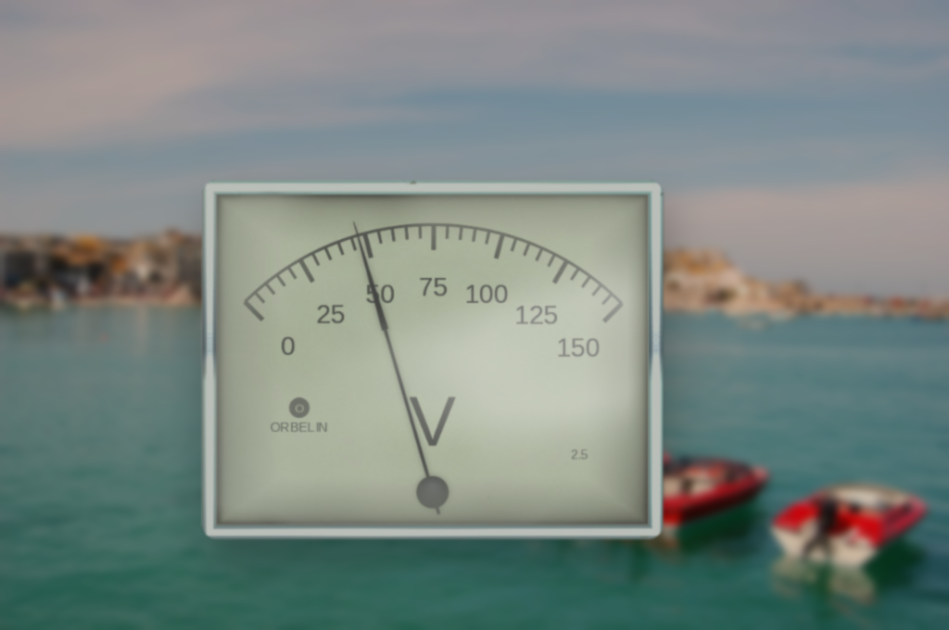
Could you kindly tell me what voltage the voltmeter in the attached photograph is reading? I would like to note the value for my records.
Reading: 47.5 V
